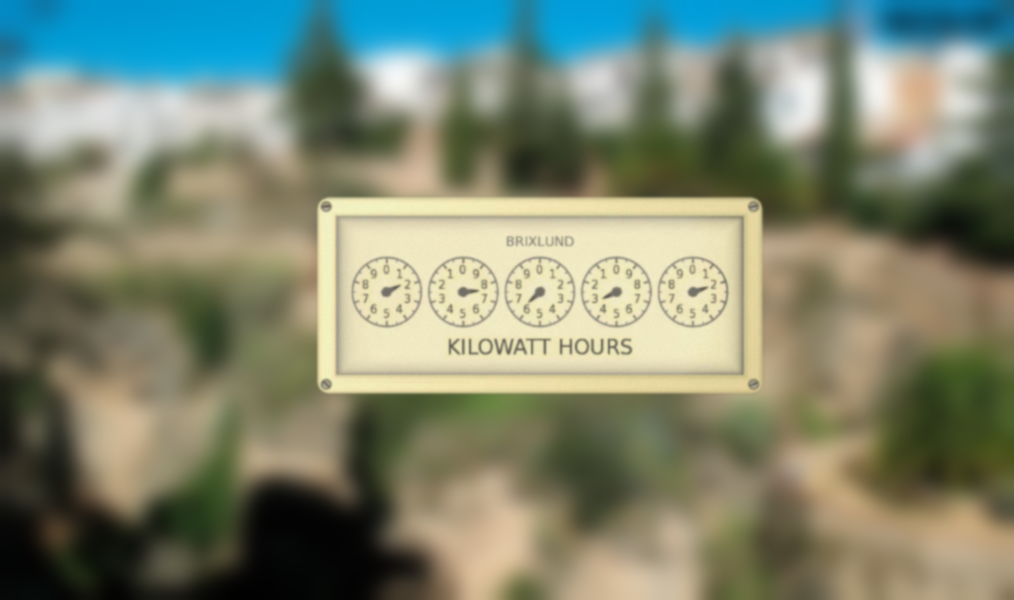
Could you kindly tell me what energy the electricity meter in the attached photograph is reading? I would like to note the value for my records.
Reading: 17632 kWh
